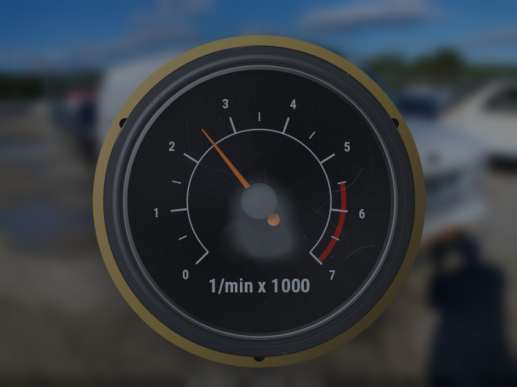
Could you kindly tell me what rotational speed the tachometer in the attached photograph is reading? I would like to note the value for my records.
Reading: 2500 rpm
